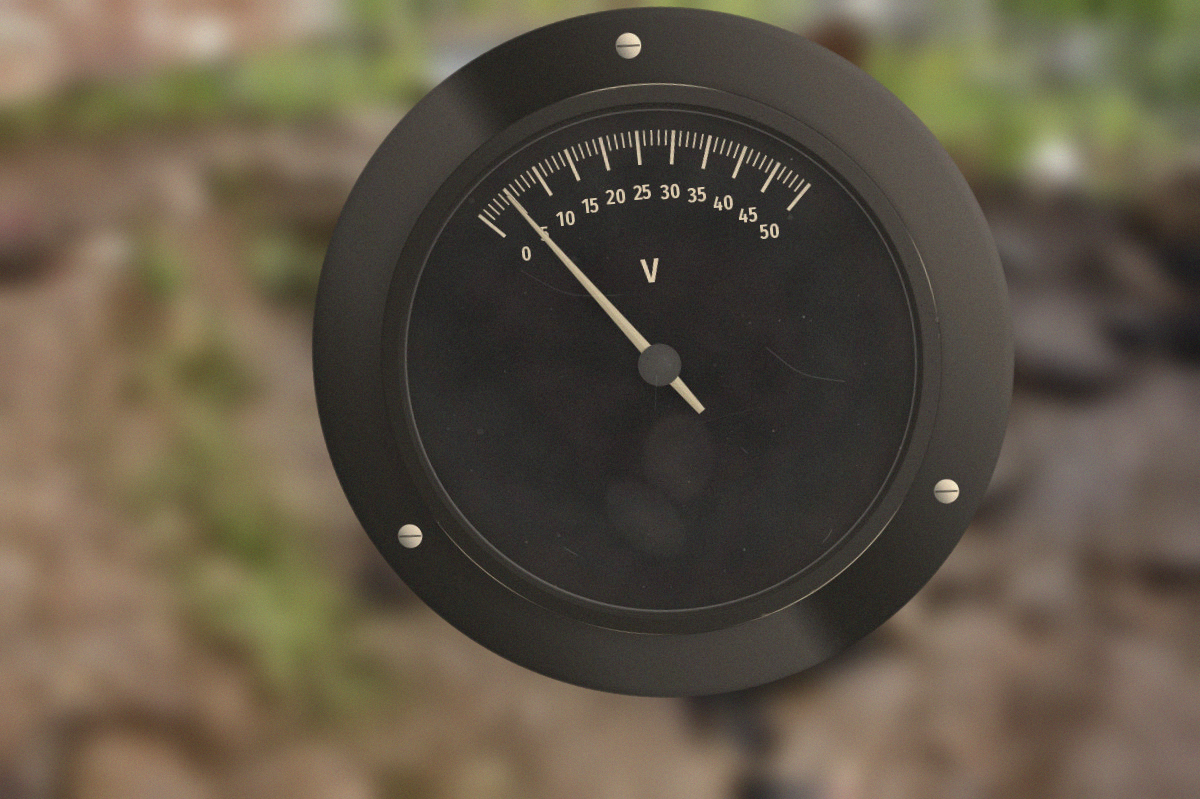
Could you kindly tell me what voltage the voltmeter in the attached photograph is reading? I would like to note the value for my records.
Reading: 5 V
